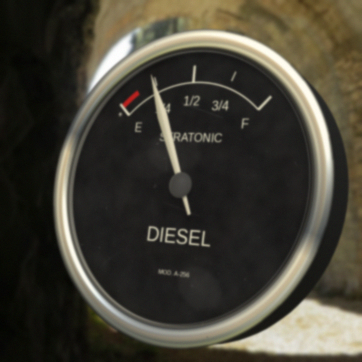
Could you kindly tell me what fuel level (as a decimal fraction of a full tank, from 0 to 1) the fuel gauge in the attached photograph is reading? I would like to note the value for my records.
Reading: 0.25
